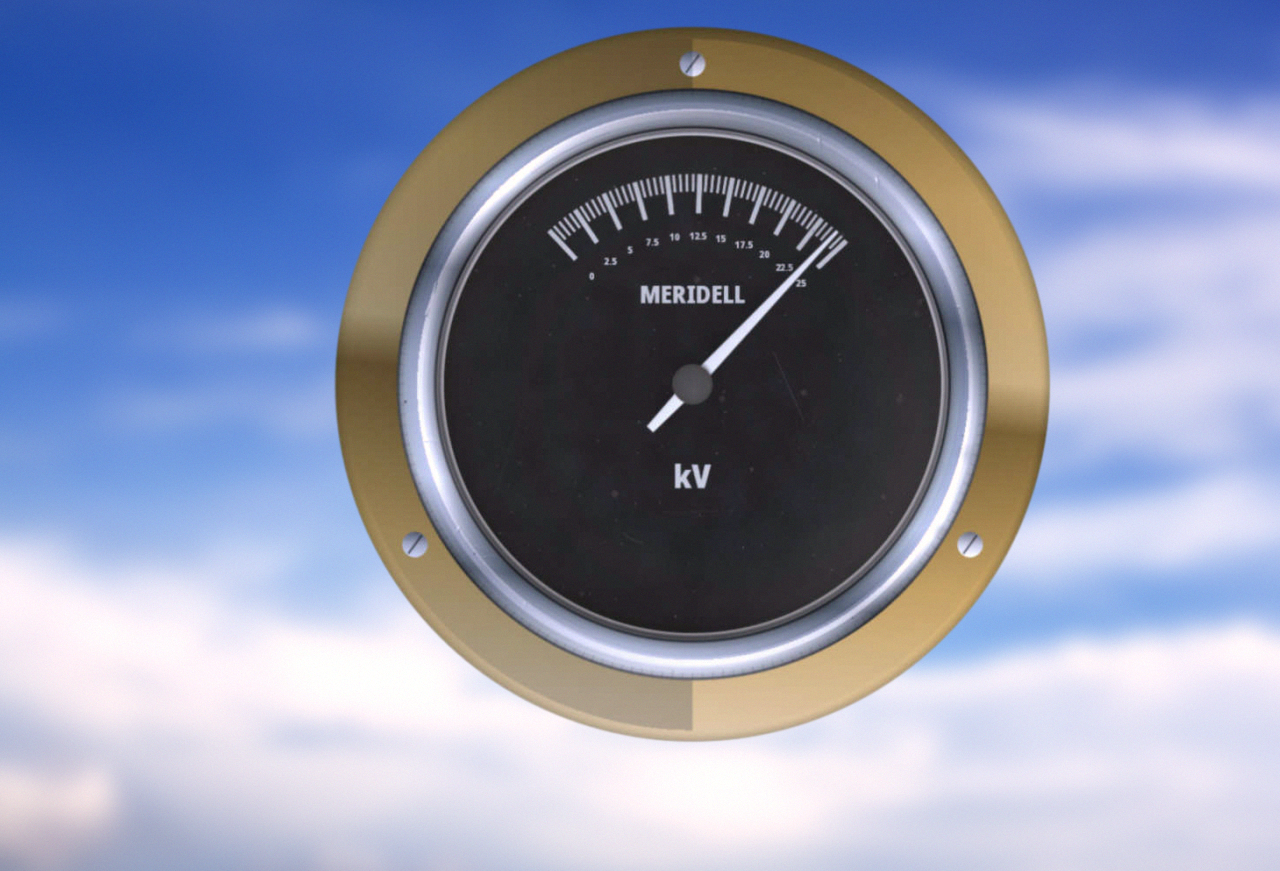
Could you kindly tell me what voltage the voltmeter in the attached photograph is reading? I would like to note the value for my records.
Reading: 24 kV
